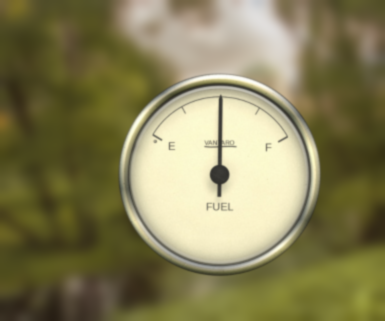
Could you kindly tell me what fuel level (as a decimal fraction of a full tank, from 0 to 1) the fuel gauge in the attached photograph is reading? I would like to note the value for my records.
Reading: 0.5
